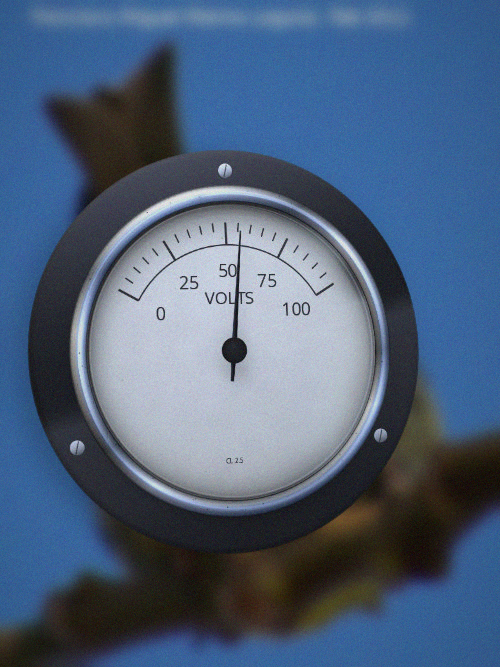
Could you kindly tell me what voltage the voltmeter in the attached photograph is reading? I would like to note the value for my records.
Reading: 55 V
